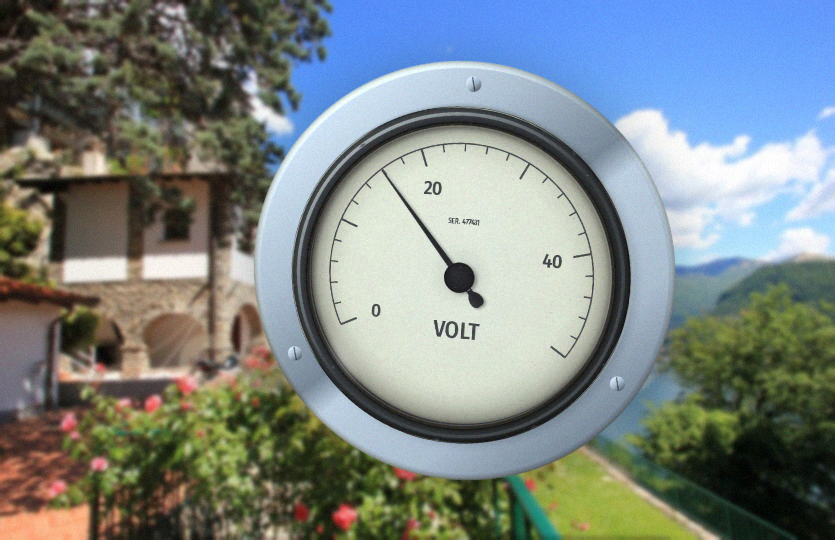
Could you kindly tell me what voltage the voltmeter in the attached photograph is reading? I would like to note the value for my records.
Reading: 16 V
